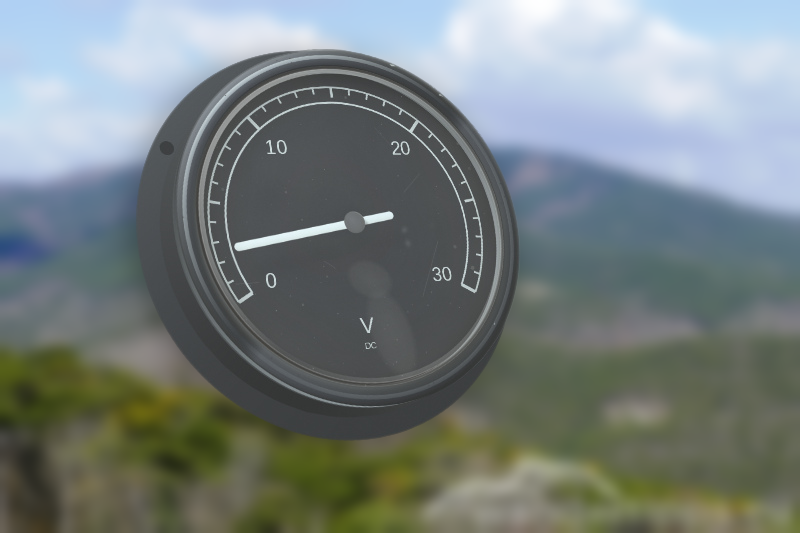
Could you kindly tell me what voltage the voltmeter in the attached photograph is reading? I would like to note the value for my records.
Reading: 2.5 V
